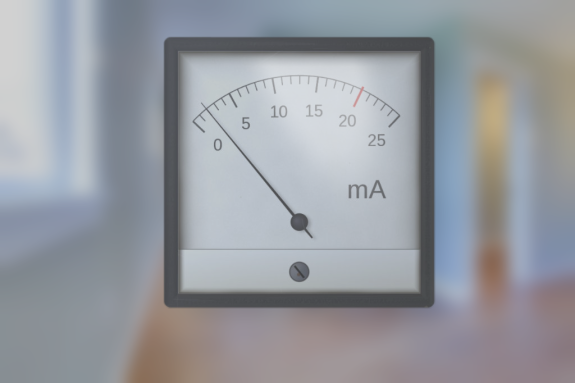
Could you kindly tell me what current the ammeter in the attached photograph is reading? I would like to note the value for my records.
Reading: 2 mA
